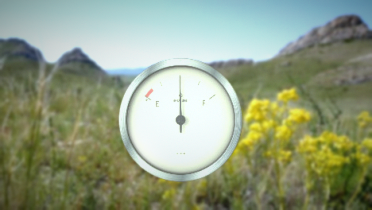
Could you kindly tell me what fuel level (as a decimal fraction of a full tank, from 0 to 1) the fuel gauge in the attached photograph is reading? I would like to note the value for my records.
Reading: 0.5
